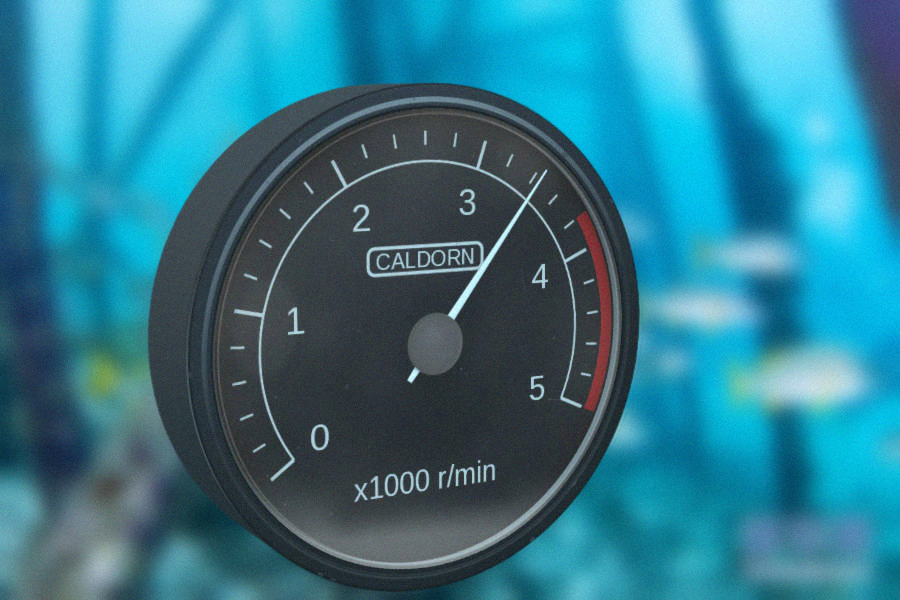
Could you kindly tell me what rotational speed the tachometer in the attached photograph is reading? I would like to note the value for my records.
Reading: 3400 rpm
